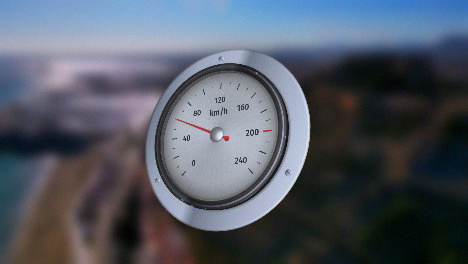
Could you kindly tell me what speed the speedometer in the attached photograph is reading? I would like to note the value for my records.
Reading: 60 km/h
